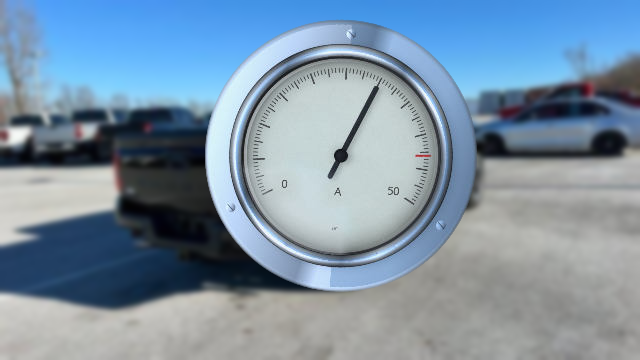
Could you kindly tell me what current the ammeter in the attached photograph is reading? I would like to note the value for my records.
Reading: 30 A
